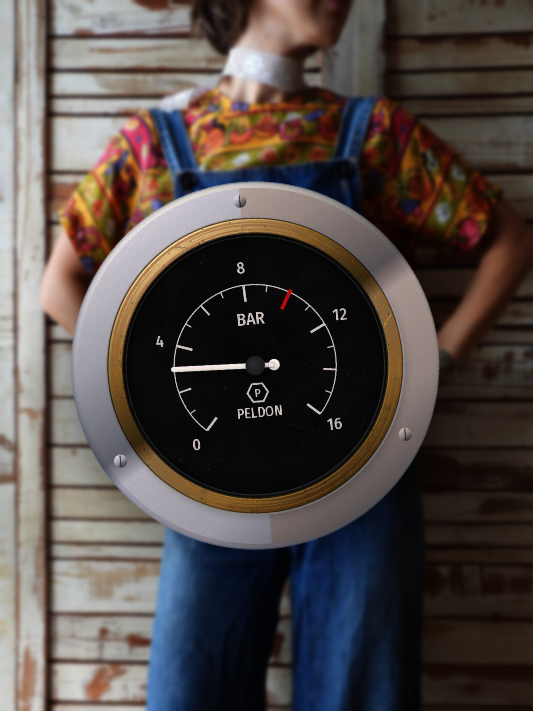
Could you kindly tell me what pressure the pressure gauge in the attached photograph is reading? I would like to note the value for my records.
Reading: 3 bar
